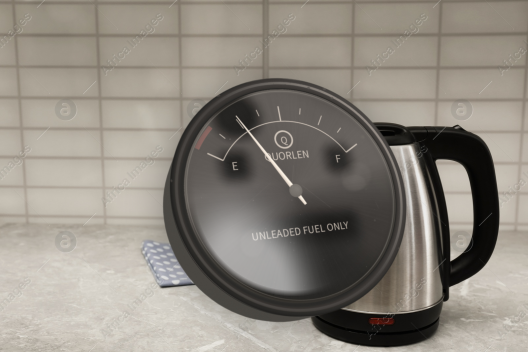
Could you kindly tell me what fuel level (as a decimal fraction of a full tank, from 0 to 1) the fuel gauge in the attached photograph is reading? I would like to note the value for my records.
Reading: 0.25
